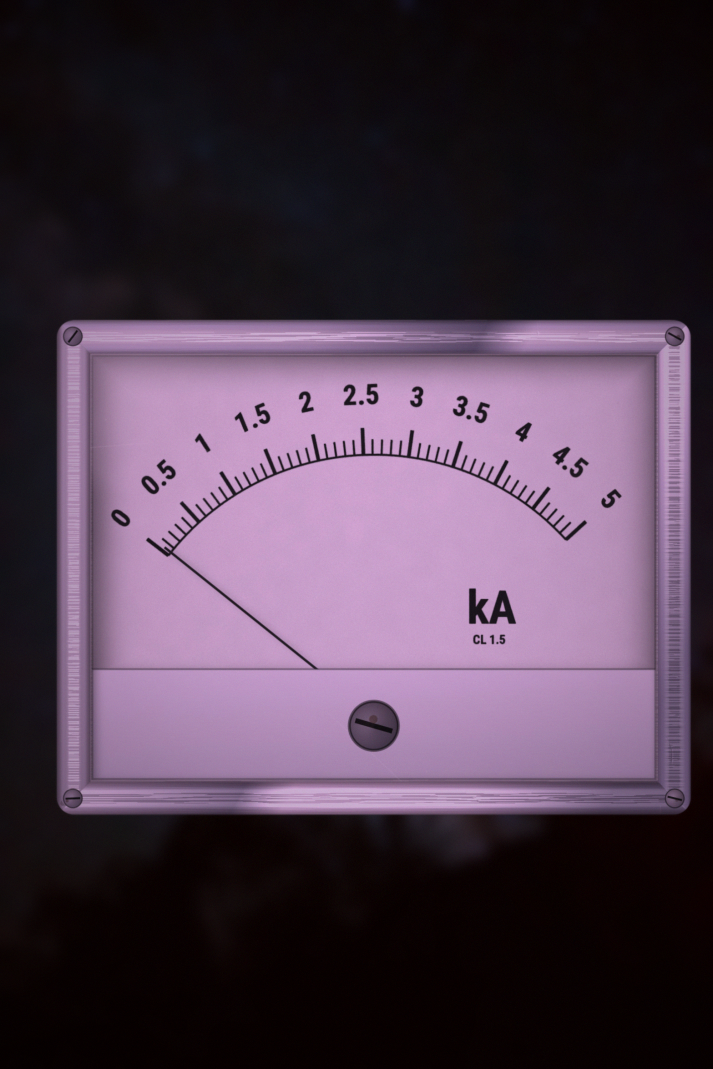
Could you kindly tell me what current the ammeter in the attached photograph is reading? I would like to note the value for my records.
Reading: 0.05 kA
